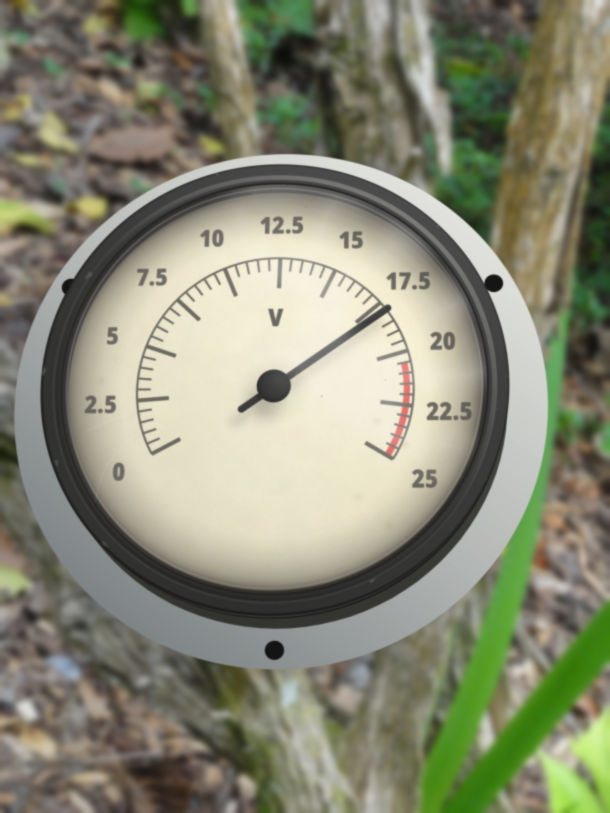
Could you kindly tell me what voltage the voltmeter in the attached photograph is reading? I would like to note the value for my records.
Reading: 18 V
